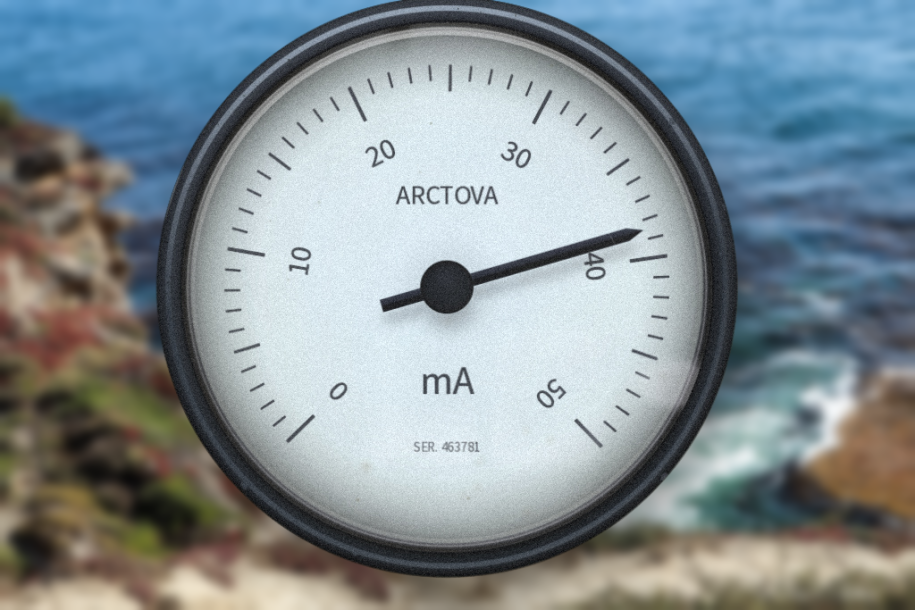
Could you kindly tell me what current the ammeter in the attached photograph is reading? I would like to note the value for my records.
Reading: 38.5 mA
